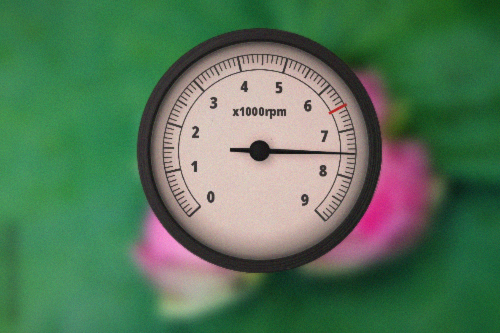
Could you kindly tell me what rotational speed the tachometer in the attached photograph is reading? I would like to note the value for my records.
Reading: 7500 rpm
